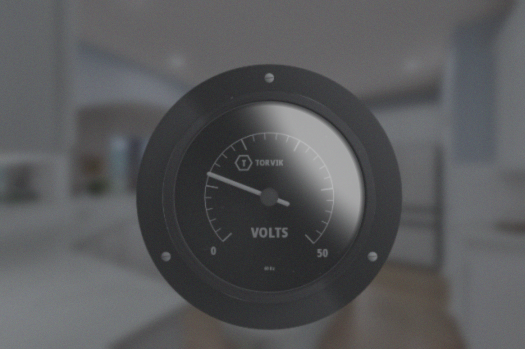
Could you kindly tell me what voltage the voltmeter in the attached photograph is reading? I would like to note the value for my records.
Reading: 12 V
